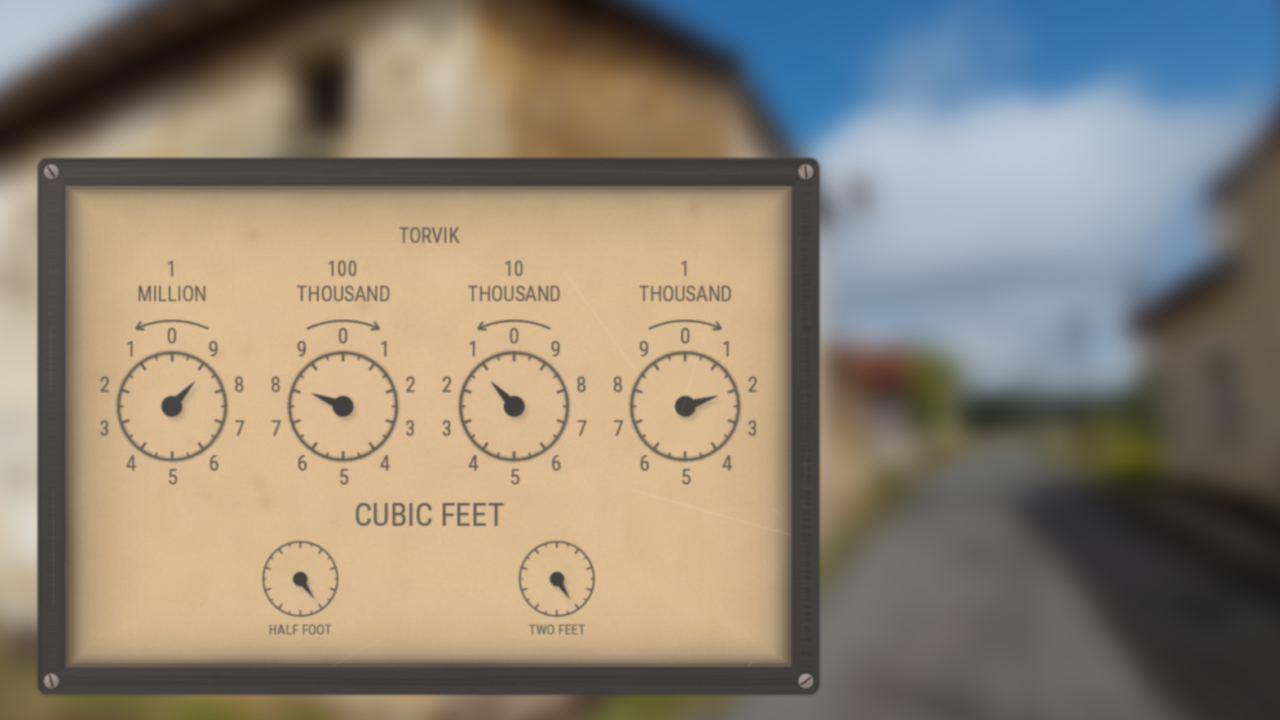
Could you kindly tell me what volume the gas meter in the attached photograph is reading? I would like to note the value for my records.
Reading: 881200 ft³
